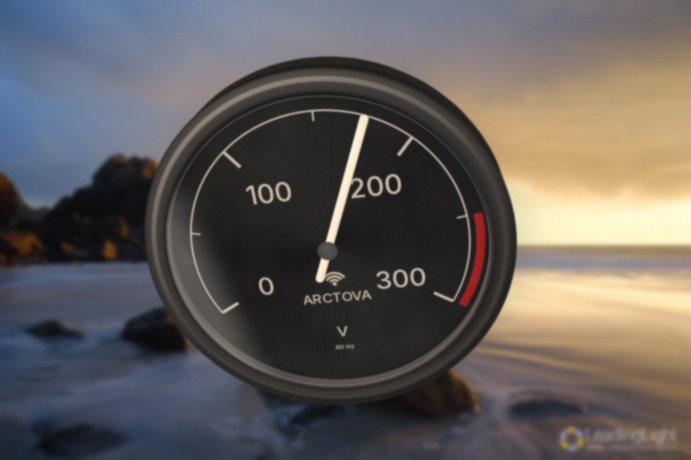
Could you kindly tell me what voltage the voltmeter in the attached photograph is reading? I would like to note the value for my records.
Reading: 175 V
